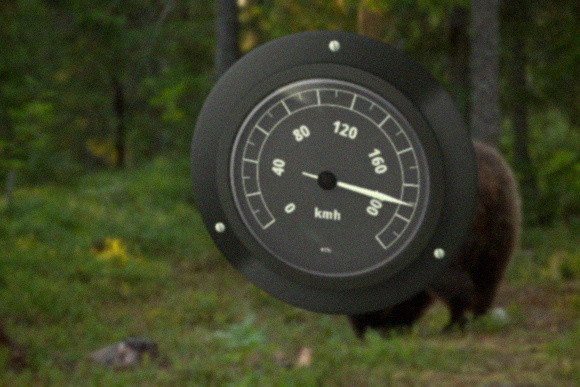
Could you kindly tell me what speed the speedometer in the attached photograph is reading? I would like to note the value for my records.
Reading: 190 km/h
